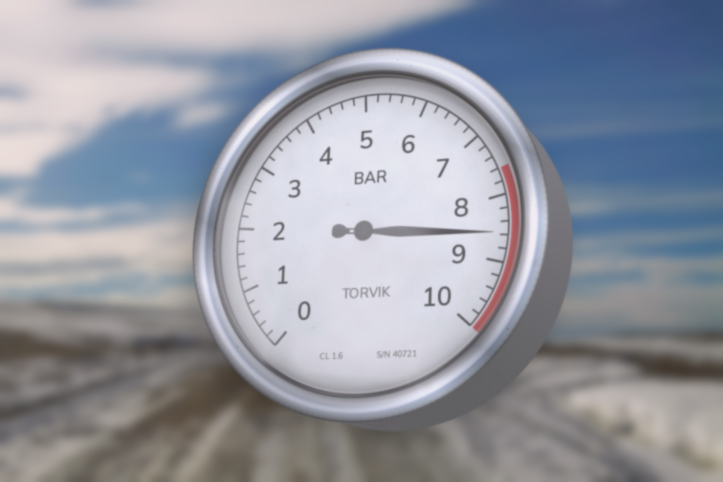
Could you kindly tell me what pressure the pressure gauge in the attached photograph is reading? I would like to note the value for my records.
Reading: 8.6 bar
